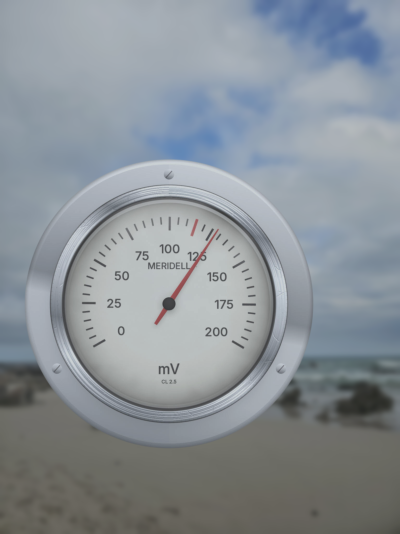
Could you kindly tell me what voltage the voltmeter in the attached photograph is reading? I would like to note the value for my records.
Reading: 127.5 mV
